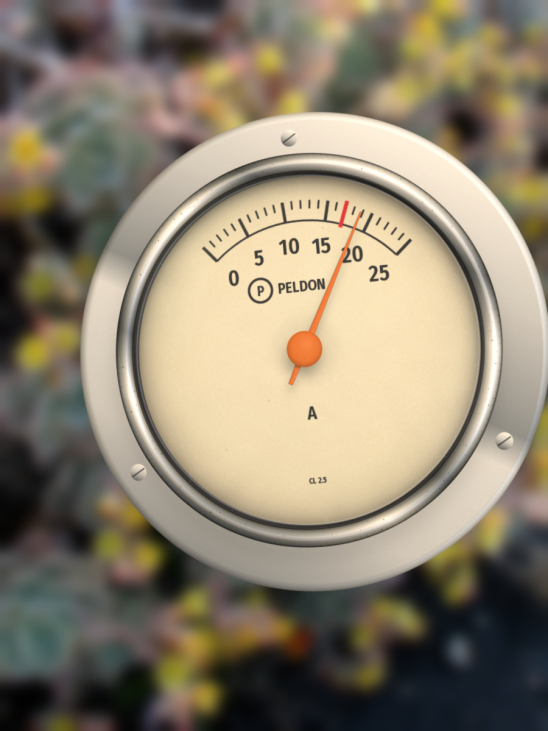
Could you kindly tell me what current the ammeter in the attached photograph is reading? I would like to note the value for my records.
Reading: 19 A
